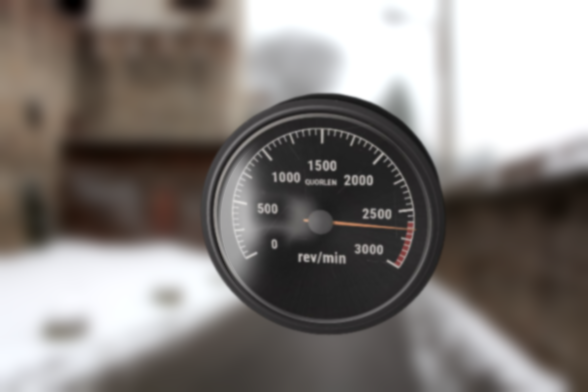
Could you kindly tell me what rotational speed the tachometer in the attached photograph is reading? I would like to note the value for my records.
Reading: 2650 rpm
